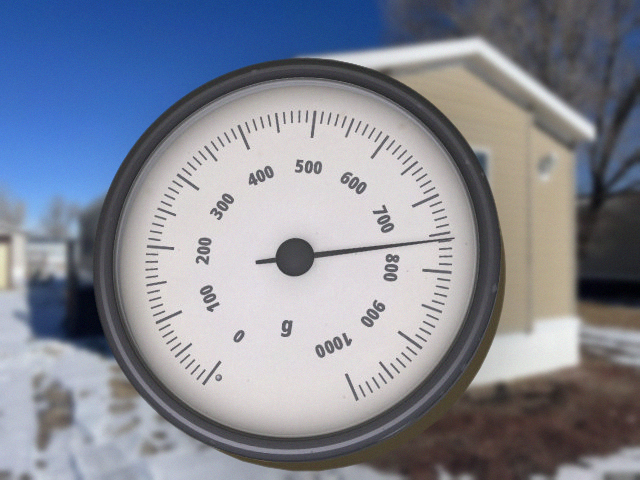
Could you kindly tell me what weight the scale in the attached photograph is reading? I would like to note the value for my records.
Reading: 760 g
